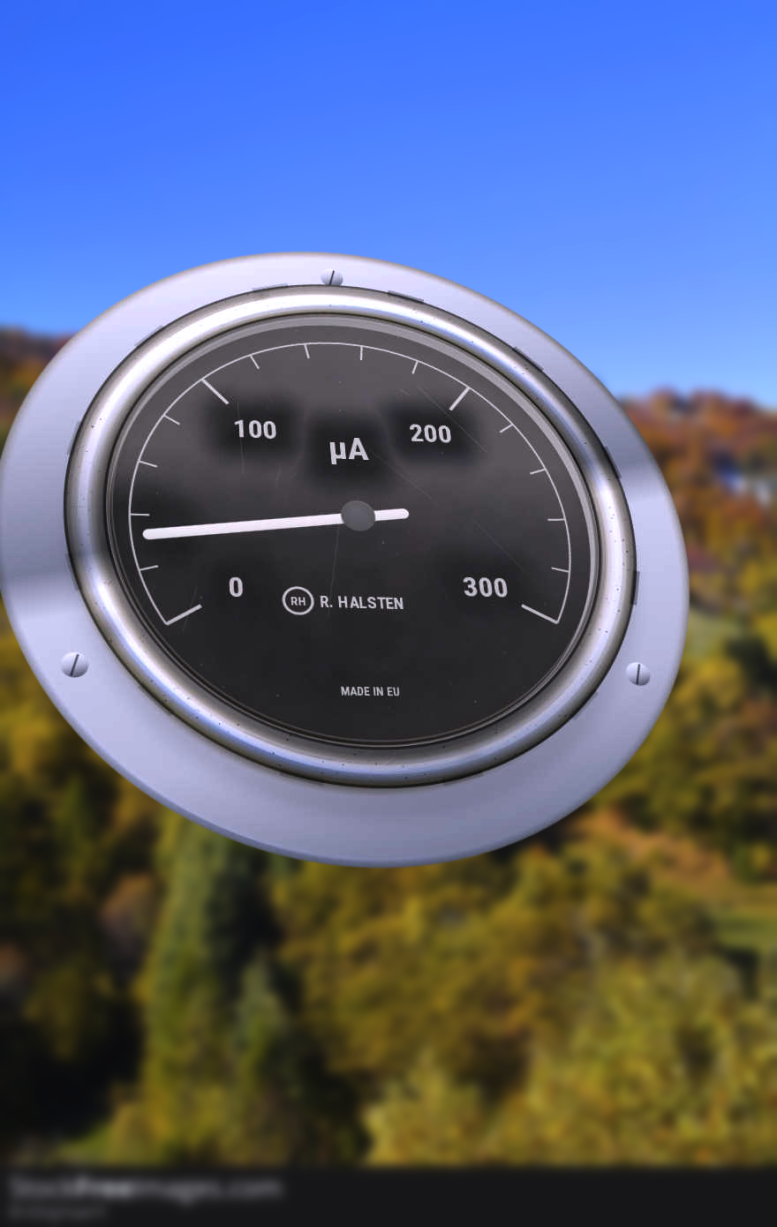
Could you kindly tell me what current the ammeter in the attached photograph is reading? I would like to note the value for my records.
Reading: 30 µA
